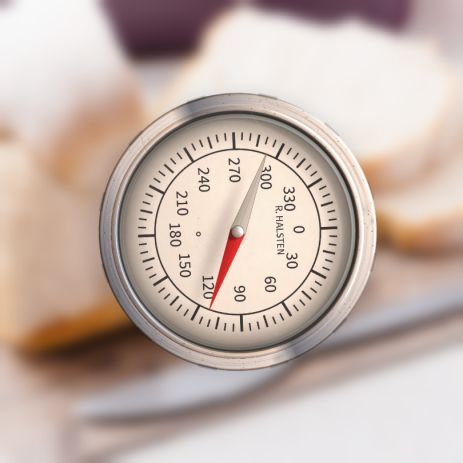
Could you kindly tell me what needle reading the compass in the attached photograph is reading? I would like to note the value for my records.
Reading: 112.5 °
